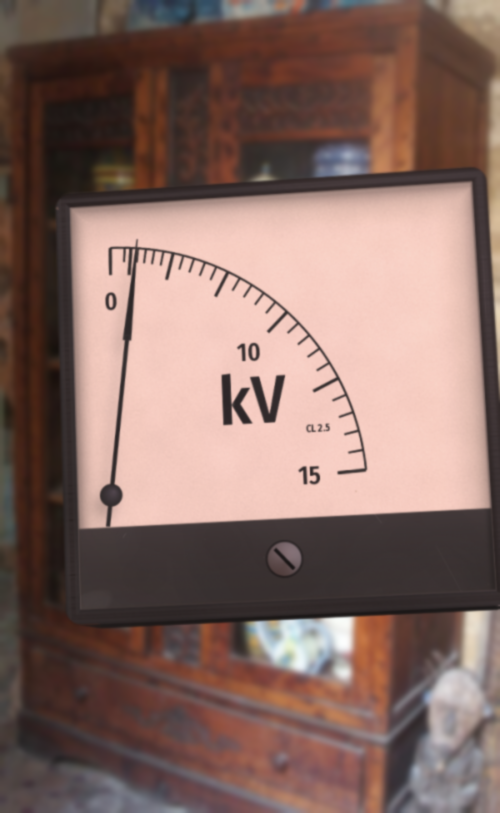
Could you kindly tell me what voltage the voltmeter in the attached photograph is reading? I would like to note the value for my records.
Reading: 3 kV
